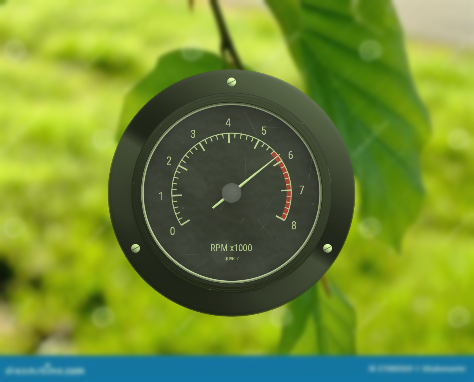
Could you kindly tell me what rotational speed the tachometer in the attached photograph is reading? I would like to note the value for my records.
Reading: 5800 rpm
